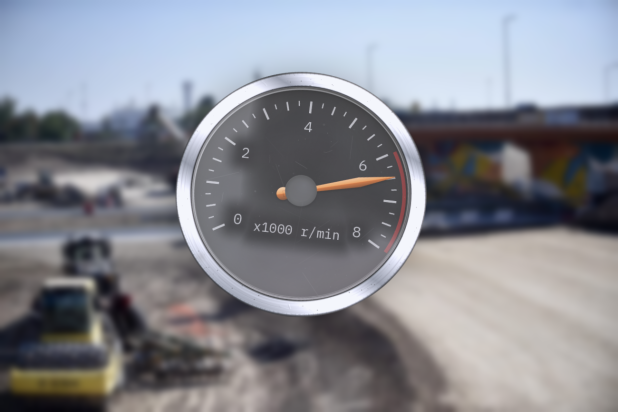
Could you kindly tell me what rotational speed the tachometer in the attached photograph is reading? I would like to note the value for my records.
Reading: 6500 rpm
